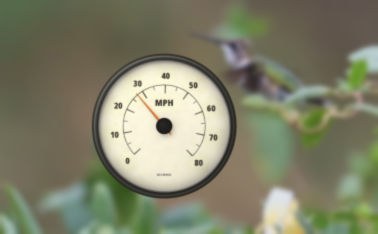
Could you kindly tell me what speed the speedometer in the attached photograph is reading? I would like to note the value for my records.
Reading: 27.5 mph
